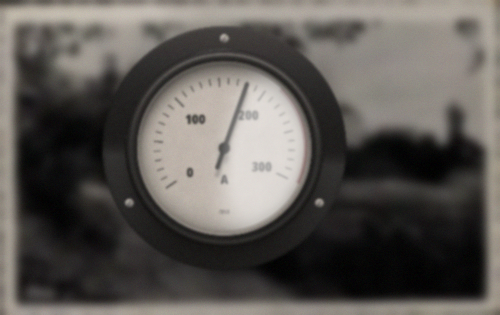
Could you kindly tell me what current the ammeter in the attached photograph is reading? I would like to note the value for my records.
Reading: 180 A
